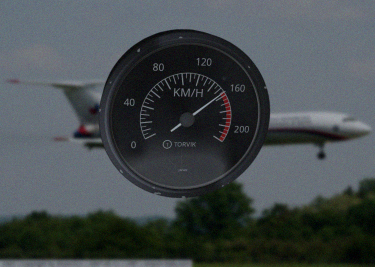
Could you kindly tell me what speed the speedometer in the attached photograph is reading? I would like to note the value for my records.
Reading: 155 km/h
